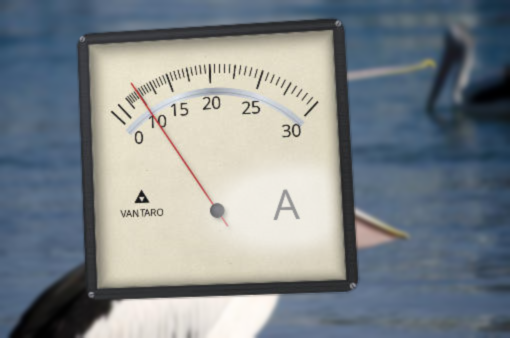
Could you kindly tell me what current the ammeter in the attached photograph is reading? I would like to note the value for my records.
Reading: 10 A
